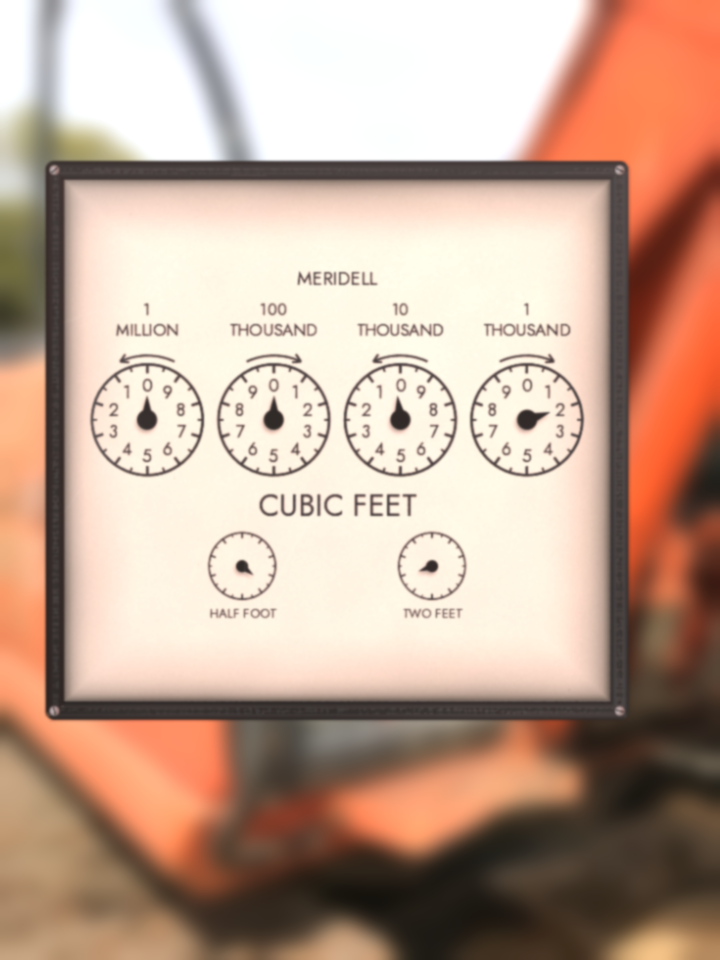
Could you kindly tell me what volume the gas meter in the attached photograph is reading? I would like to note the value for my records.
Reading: 200 ft³
